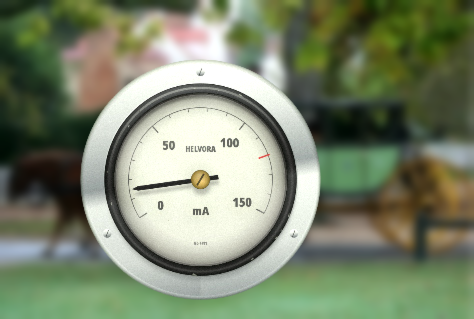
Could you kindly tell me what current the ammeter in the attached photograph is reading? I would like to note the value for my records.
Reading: 15 mA
